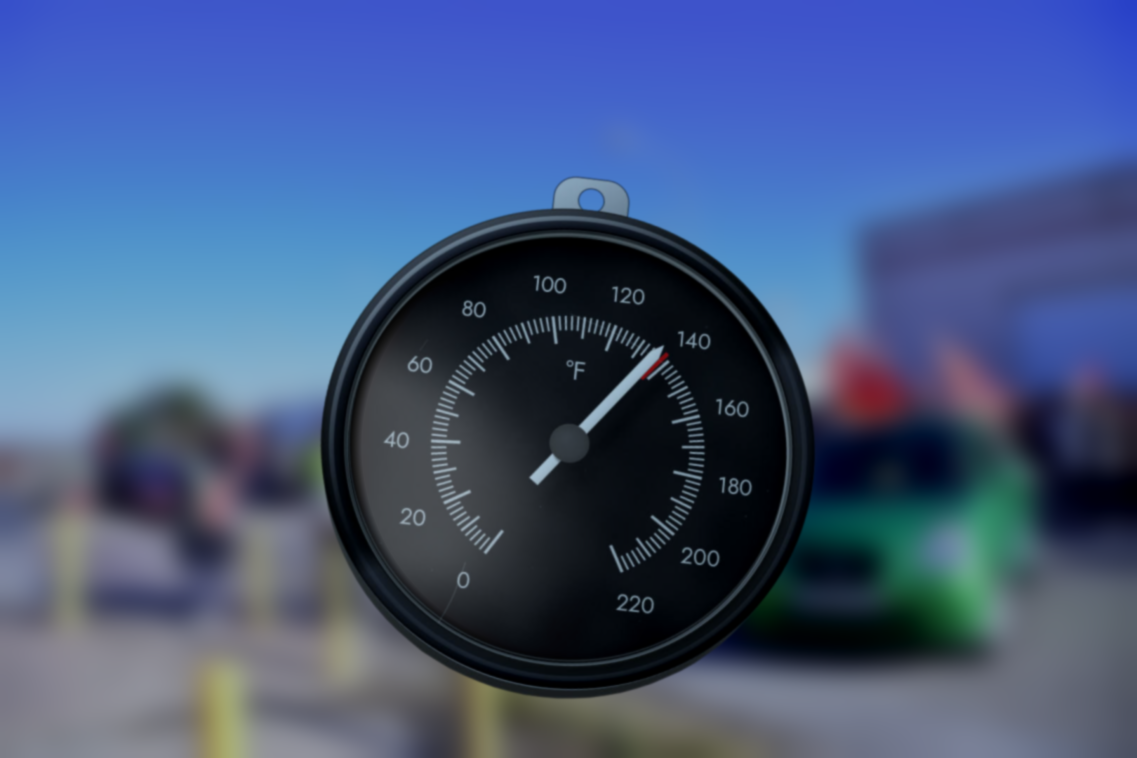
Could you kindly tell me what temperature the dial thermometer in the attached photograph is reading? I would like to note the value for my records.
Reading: 136 °F
